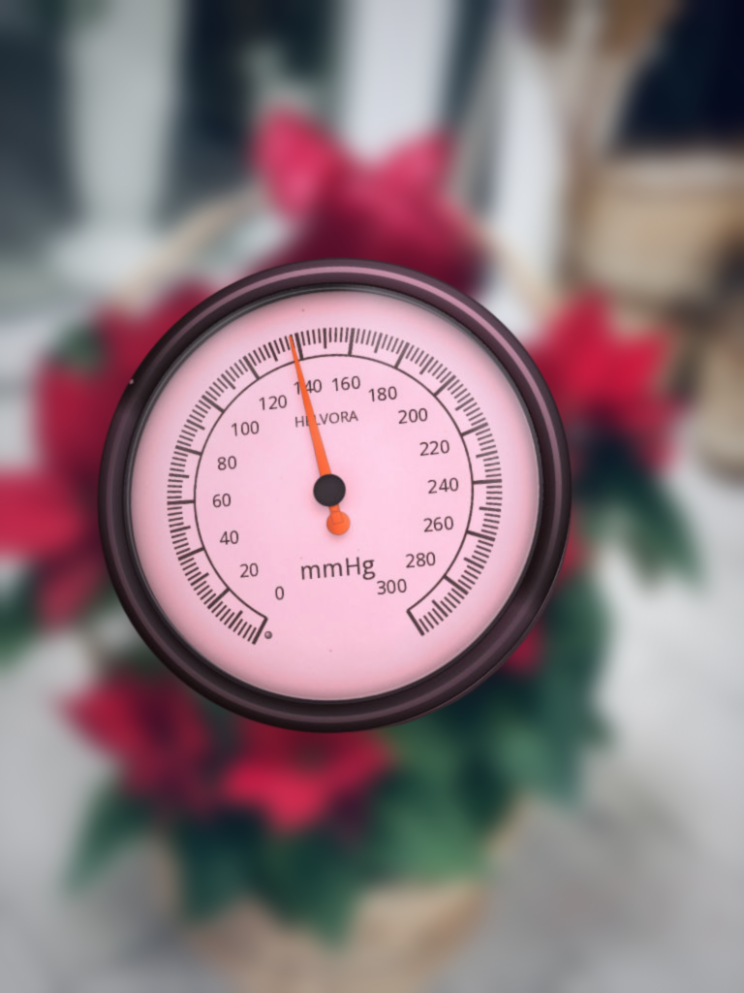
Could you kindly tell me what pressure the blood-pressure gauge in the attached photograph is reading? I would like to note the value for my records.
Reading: 138 mmHg
